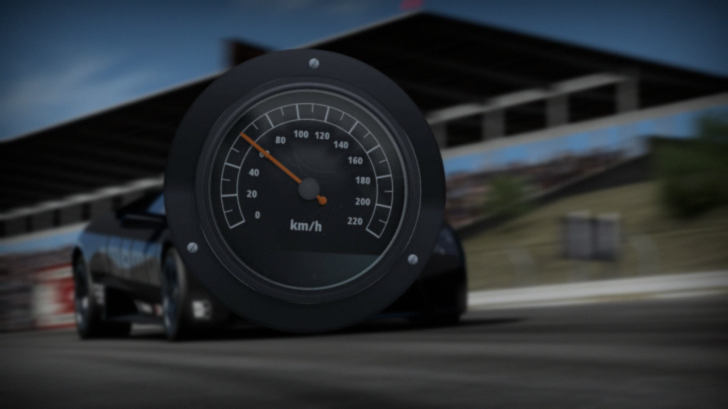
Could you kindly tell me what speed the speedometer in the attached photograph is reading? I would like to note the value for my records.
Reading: 60 km/h
